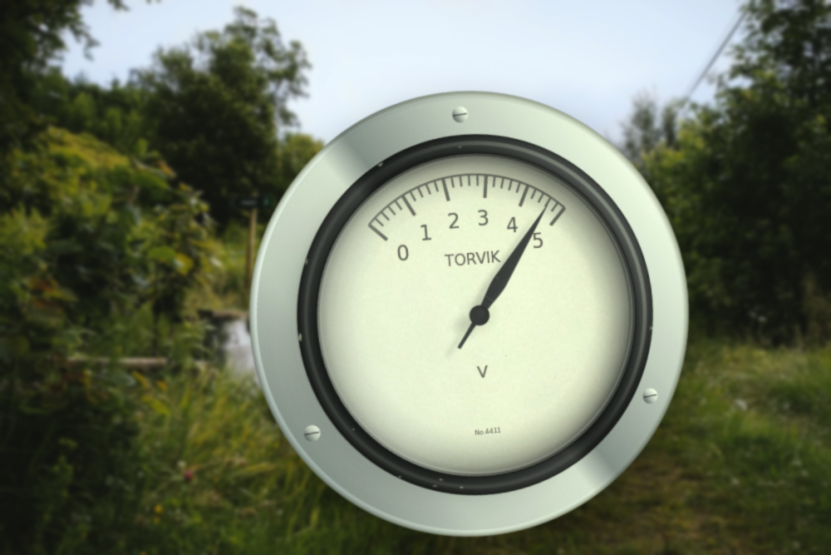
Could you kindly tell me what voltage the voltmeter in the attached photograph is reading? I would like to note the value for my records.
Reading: 4.6 V
